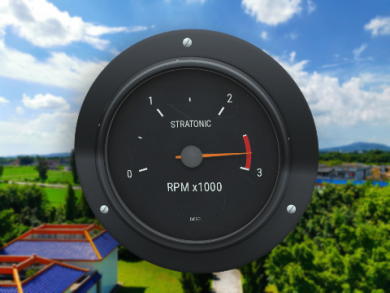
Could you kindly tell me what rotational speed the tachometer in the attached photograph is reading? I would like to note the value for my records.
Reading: 2750 rpm
